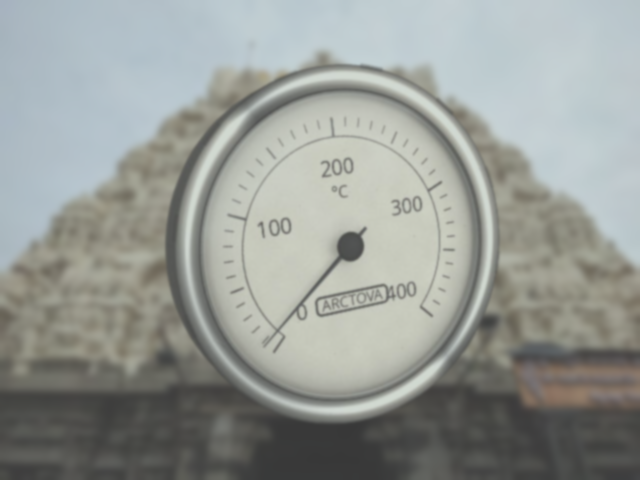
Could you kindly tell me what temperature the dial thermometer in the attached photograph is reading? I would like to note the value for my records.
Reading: 10 °C
